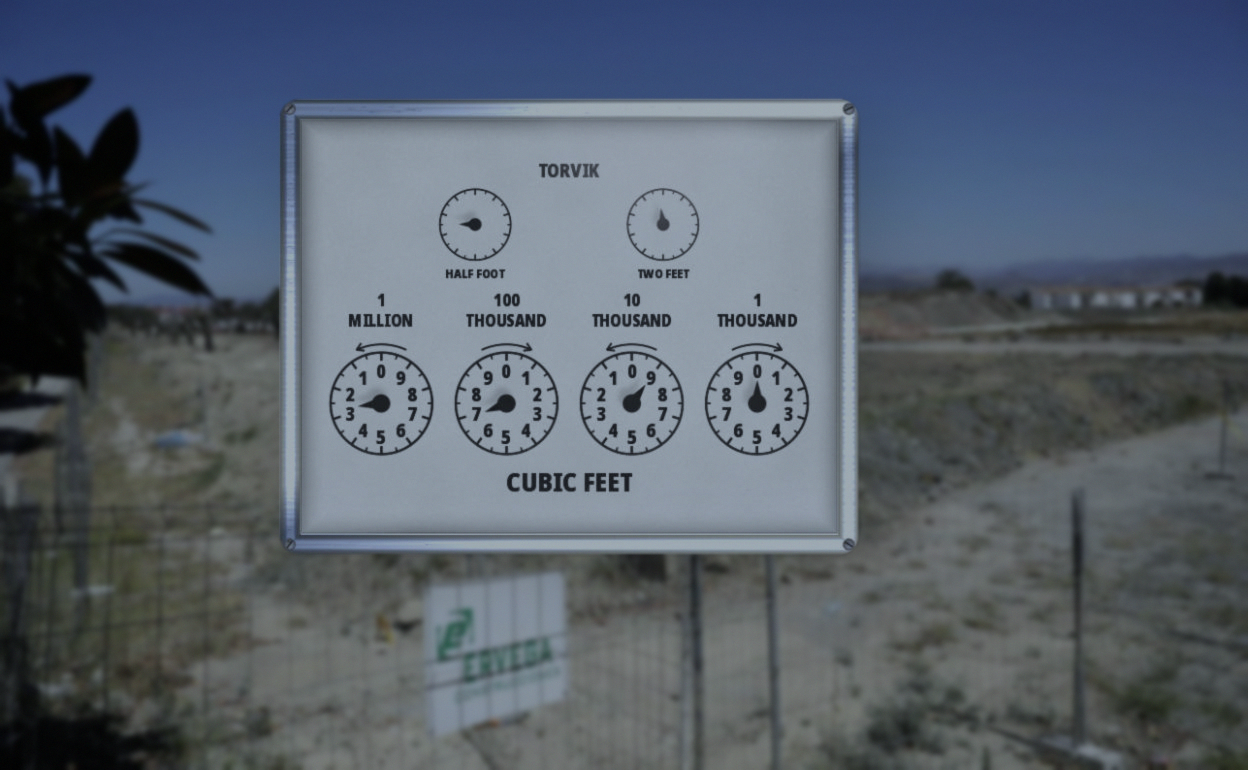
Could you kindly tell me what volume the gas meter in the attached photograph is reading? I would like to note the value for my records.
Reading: 269000 ft³
